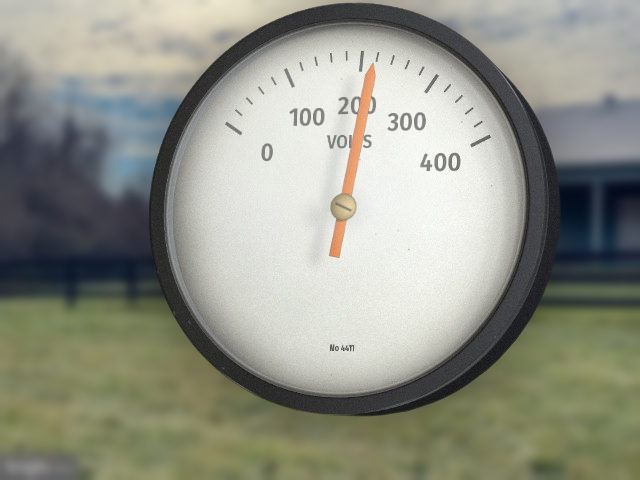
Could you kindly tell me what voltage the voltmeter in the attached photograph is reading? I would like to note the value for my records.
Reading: 220 V
